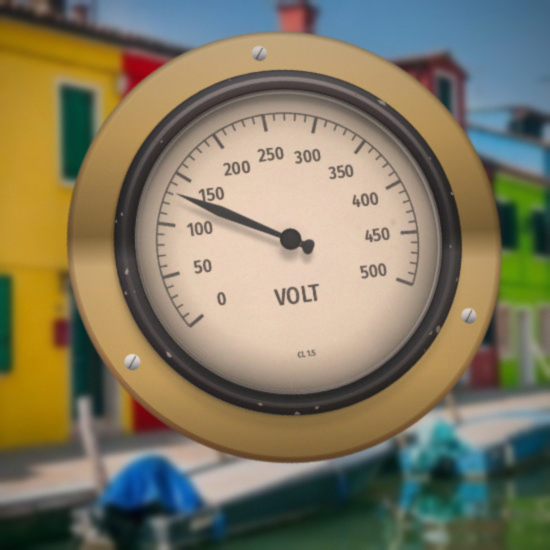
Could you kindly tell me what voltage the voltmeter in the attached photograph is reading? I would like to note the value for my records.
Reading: 130 V
